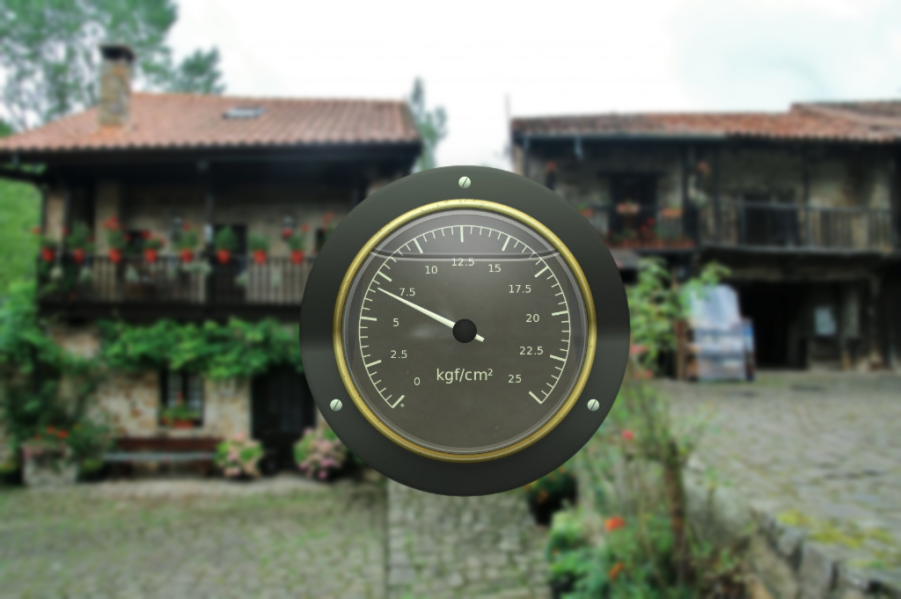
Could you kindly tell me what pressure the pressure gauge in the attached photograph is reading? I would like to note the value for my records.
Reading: 6.75 kg/cm²
